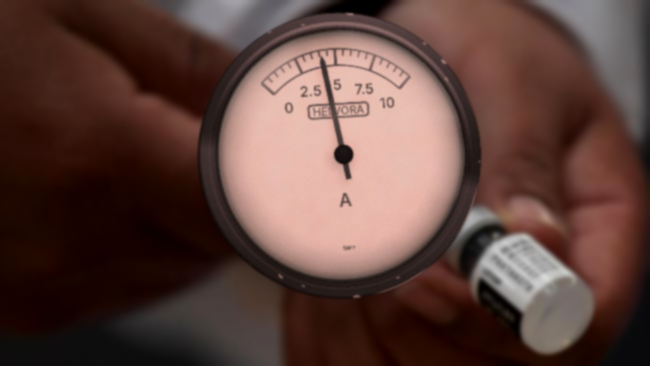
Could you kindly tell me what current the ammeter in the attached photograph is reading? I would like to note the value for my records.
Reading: 4 A
